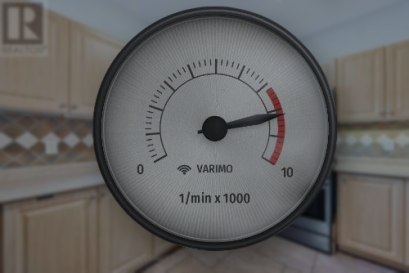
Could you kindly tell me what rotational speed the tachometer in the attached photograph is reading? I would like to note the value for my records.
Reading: 8200 rpm
